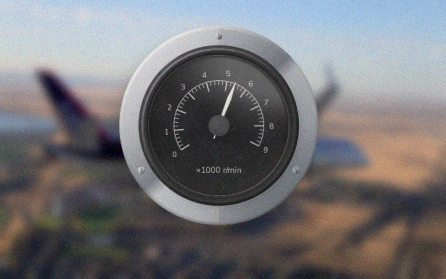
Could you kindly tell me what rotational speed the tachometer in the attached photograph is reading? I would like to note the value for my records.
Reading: 5400 rpm
